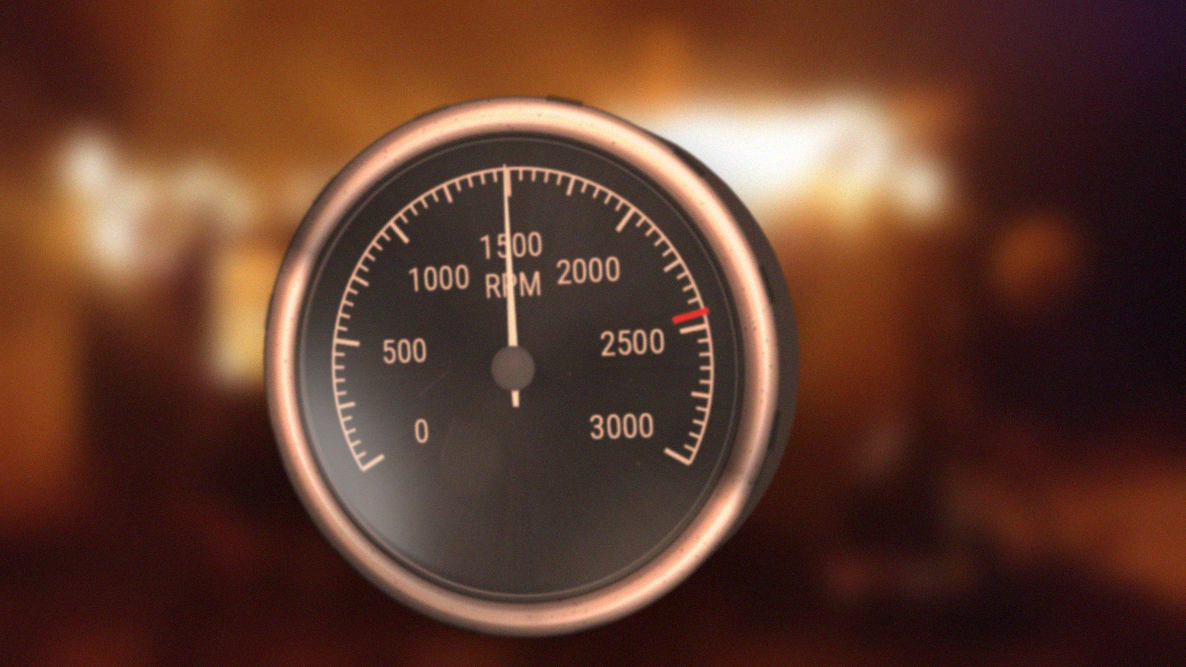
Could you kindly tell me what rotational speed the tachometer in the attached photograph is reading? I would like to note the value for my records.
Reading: 1500 rpm
